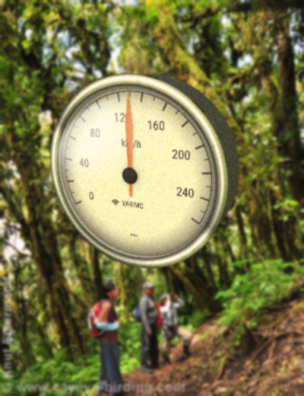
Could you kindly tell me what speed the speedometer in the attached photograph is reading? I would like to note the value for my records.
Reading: 130 km/h
